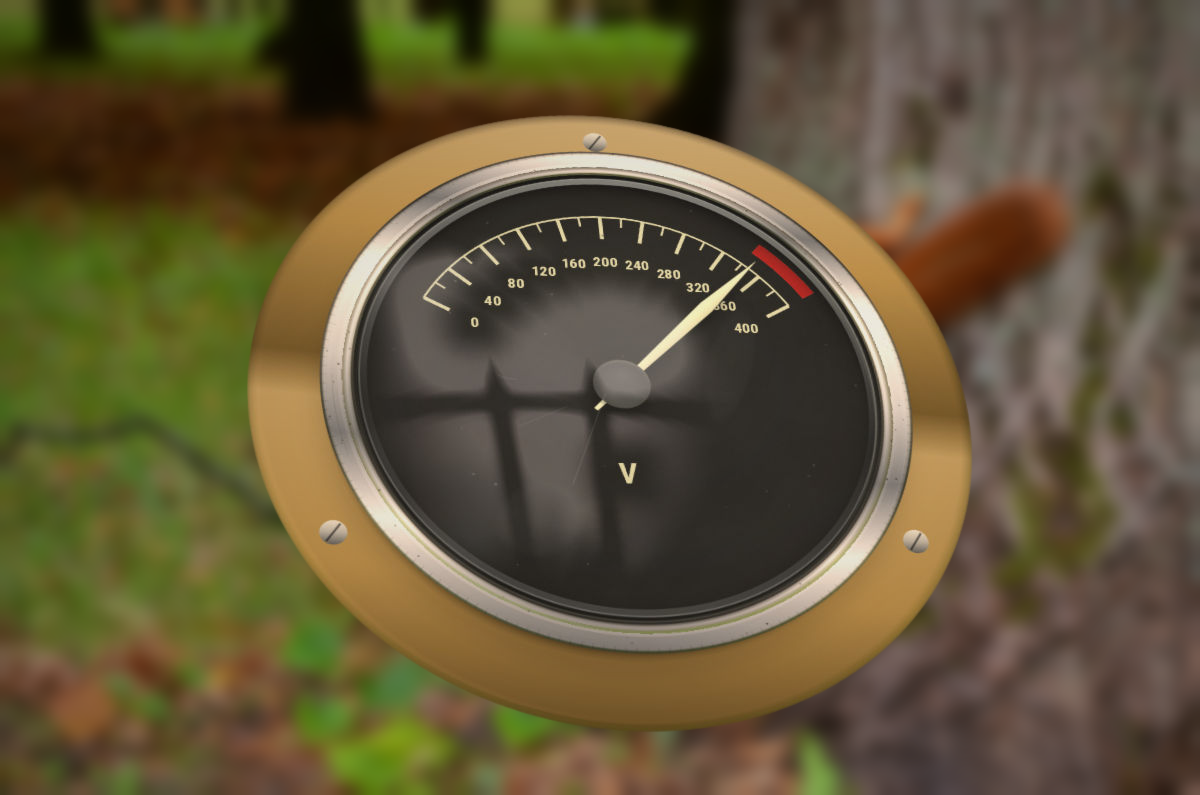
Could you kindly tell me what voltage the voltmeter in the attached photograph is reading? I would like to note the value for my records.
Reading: 350 V
